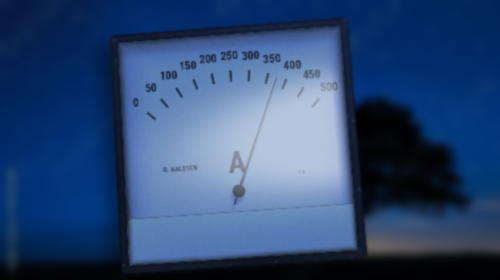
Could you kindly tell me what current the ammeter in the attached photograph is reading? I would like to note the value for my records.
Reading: 375 A
